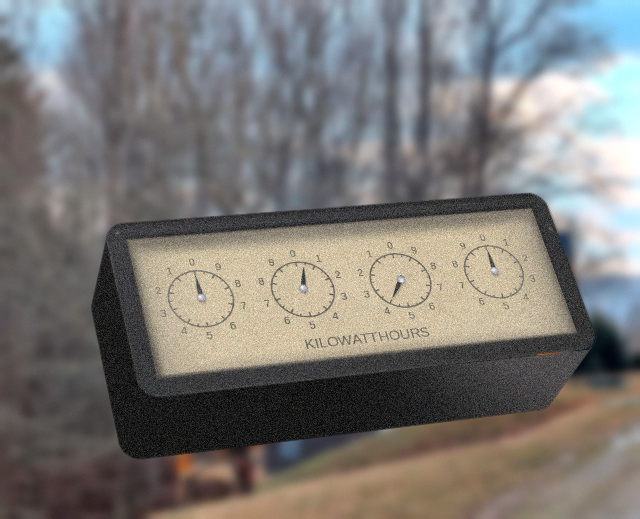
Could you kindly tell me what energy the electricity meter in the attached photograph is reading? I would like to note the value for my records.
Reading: 40 kWh
